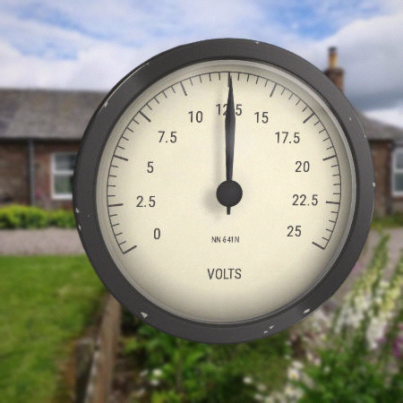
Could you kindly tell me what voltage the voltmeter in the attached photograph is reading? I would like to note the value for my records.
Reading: 12.5 V
